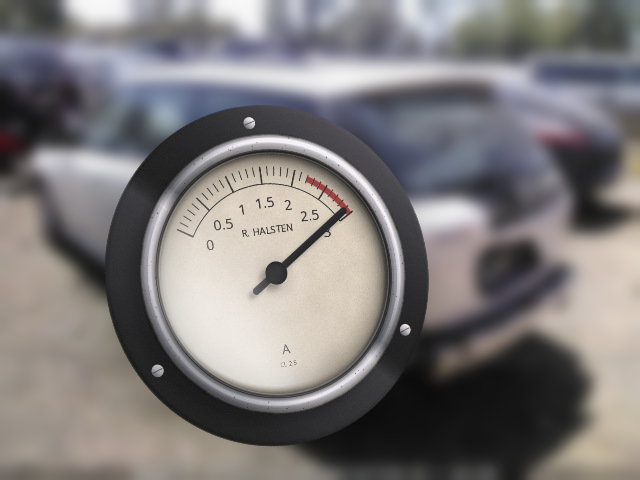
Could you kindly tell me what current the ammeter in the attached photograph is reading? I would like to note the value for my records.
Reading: 2.9 A
